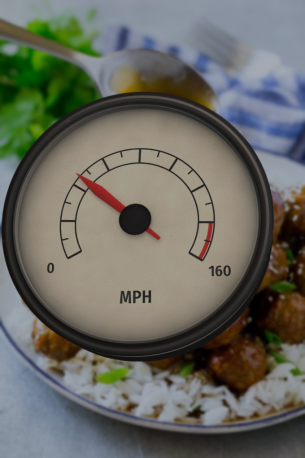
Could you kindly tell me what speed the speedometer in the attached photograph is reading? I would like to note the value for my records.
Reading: 45 mph
